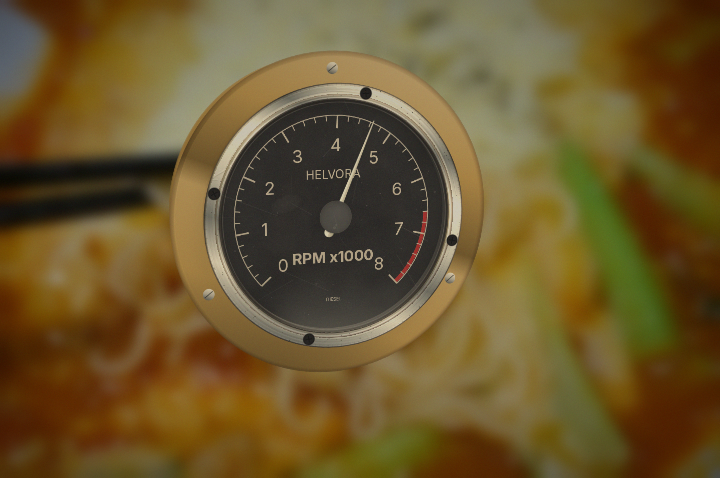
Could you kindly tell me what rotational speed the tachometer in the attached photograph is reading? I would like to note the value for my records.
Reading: 4600 rpm
